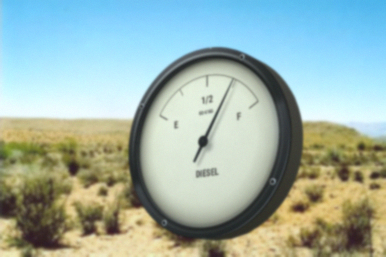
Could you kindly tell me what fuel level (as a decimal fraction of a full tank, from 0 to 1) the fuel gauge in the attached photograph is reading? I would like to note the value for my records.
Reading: 0.75
